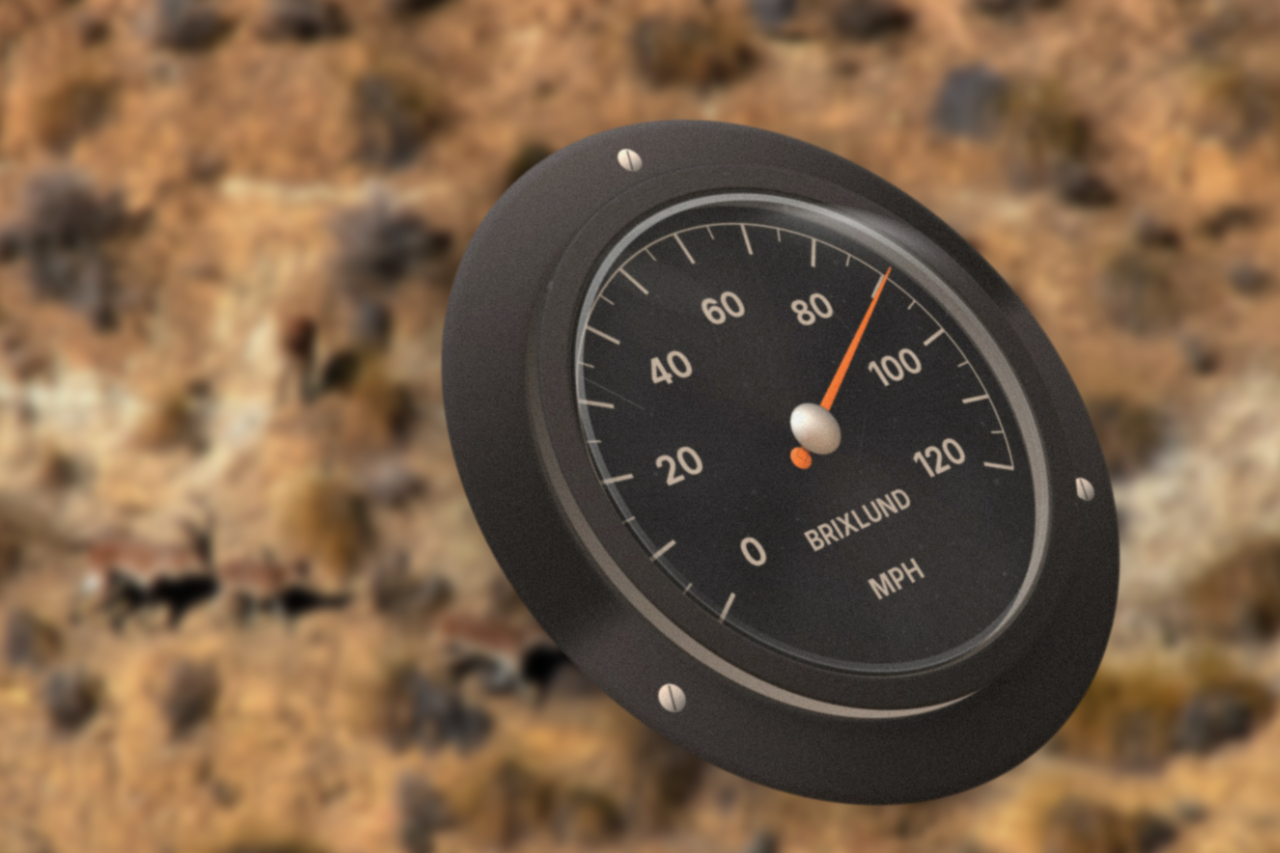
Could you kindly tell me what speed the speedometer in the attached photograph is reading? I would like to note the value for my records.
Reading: 90 mph
